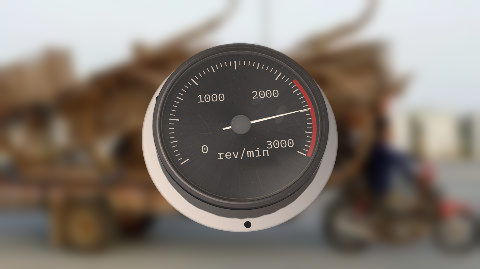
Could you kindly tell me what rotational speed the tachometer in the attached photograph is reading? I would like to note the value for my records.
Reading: 2500 rpm
